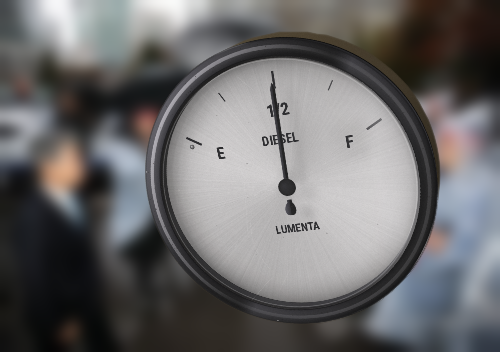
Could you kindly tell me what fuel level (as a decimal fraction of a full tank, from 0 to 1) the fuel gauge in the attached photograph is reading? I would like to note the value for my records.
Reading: 0.5
